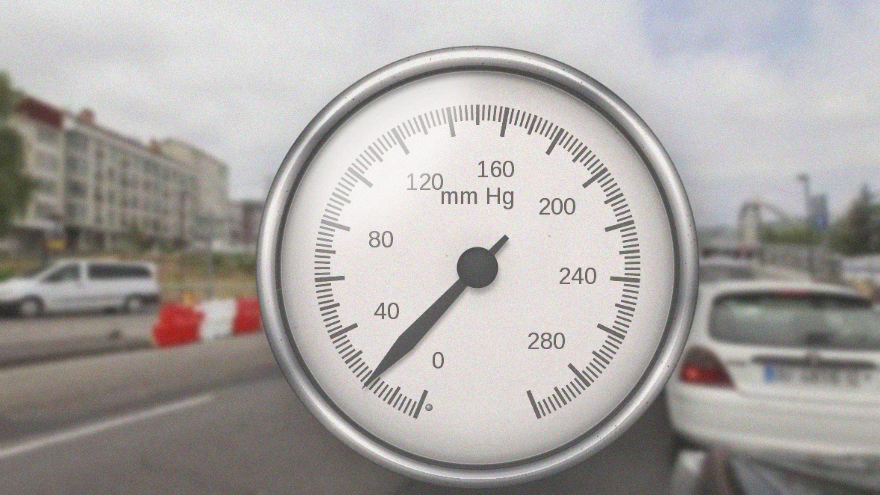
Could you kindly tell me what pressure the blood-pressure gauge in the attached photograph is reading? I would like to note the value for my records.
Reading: 20 mmHg
